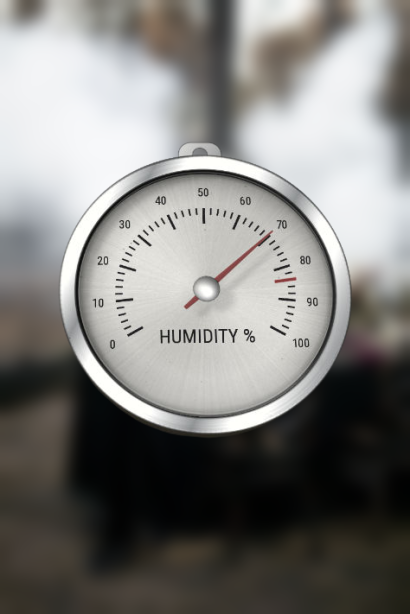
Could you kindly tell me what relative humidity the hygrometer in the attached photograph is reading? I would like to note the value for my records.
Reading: 70 %
